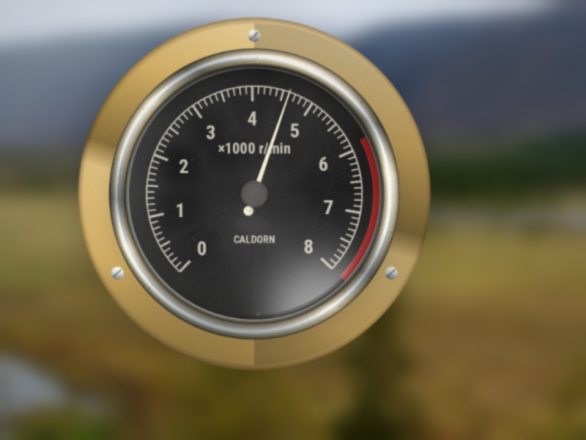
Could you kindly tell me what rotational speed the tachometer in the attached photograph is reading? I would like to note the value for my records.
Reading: 4600 rpm
